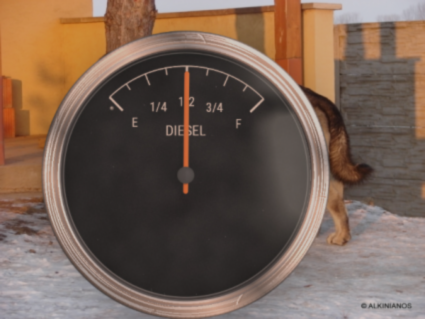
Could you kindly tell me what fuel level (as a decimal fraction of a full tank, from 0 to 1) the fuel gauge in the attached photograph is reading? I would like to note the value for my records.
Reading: 0.5
